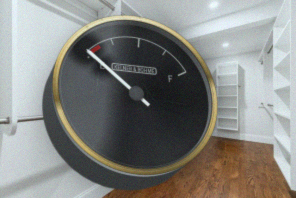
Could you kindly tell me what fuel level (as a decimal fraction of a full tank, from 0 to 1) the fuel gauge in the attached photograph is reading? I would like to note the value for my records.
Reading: 0
